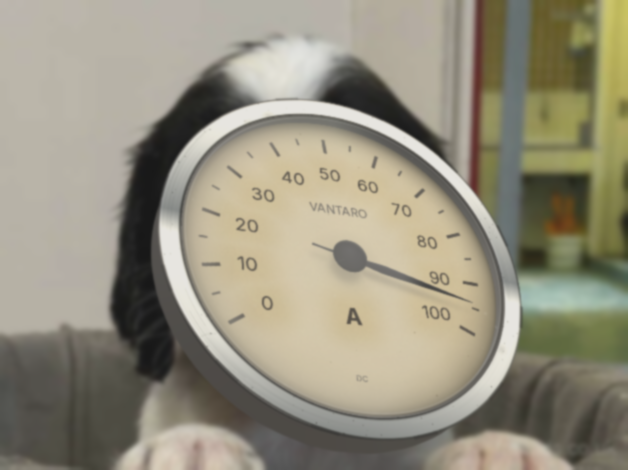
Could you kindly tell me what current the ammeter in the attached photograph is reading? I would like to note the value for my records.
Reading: 95 A
